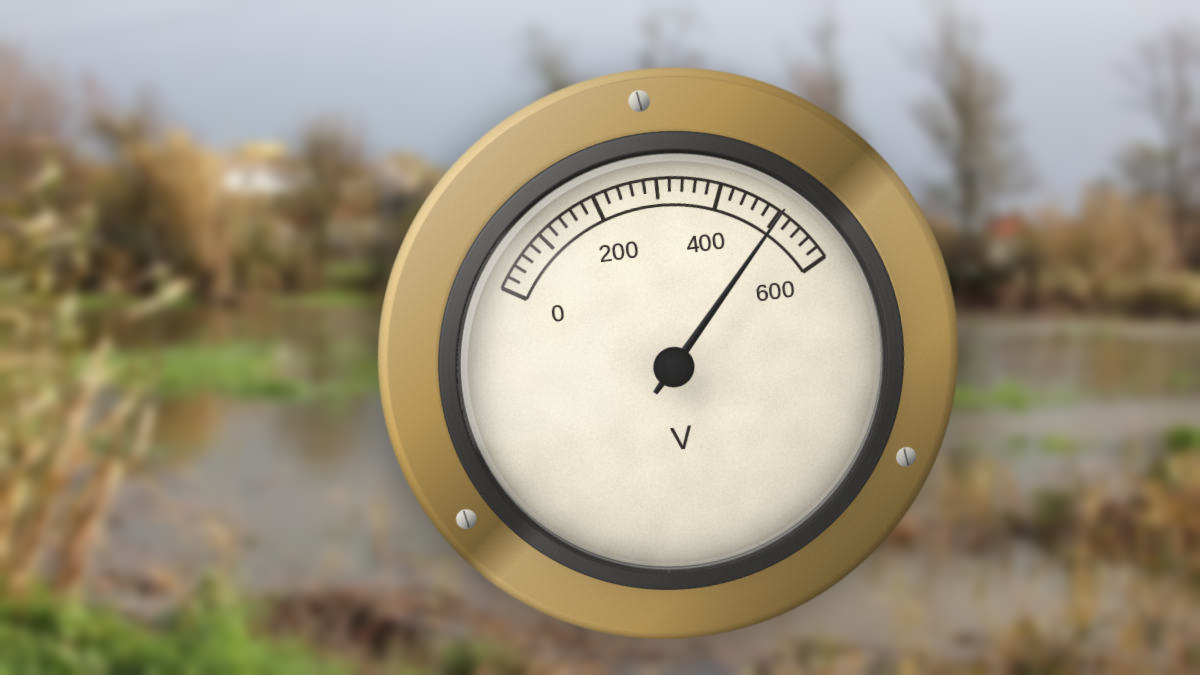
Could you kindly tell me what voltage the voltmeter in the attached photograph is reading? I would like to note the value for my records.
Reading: 500 V
